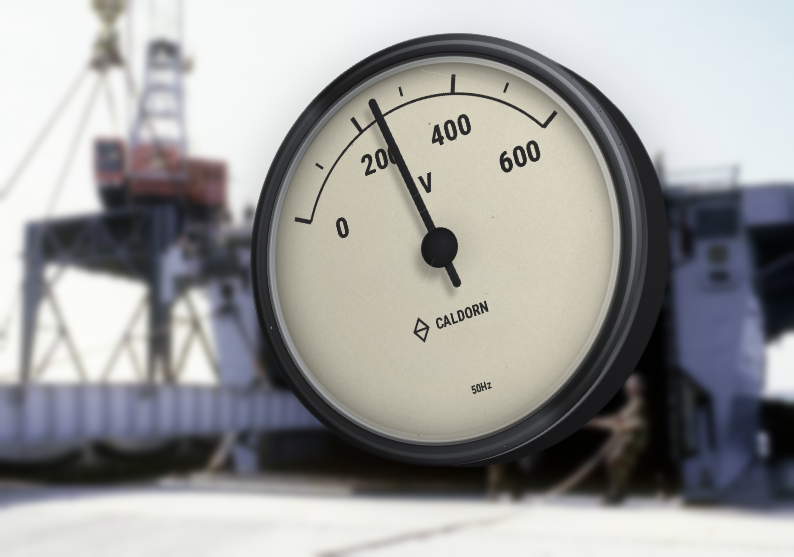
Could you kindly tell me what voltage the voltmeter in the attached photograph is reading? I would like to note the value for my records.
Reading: 250 V
